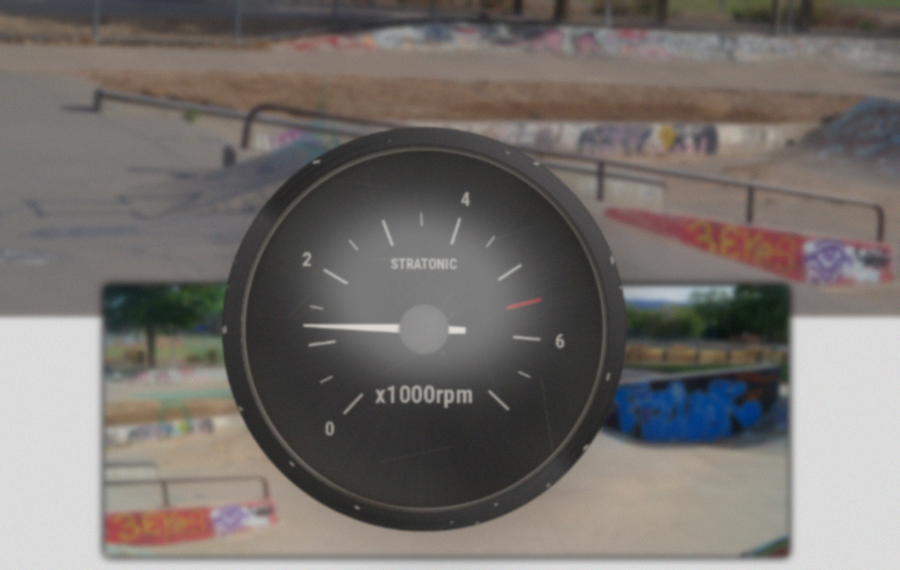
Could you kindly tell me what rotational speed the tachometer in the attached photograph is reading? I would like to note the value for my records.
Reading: 1250 rpm
